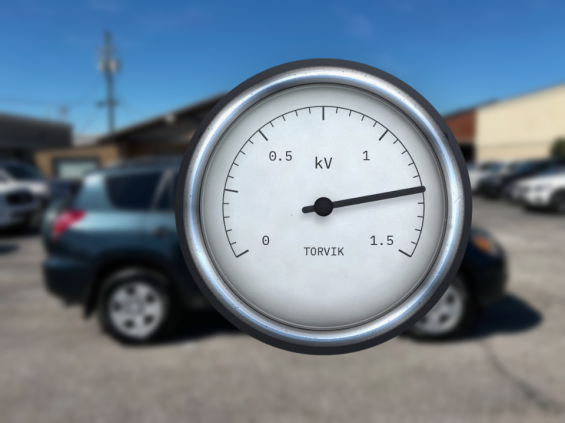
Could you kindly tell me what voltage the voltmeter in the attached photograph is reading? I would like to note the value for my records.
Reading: 1.25 kV
